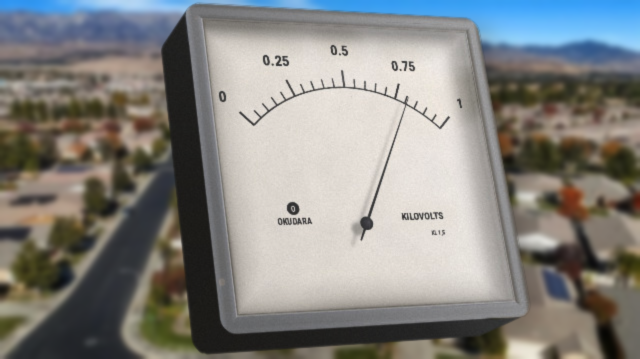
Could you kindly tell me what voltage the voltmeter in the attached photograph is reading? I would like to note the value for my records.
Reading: 0.8 kV
